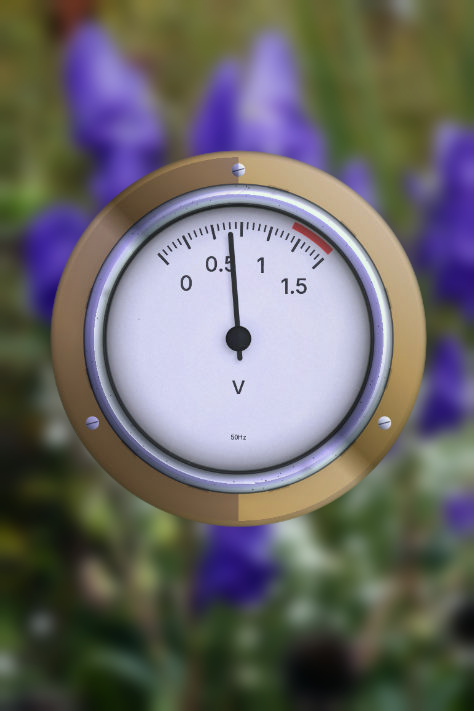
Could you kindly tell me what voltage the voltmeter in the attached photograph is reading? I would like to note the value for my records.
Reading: 0.65 V
